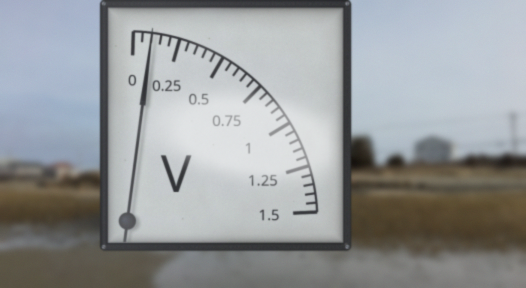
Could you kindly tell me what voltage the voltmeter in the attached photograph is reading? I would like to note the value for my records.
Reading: 0.1 V
